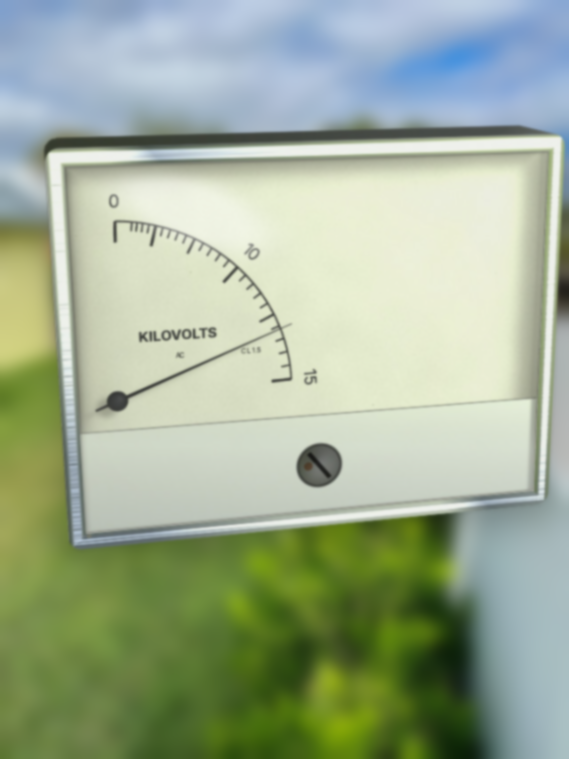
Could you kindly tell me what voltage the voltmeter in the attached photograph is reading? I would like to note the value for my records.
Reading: 13 kV
